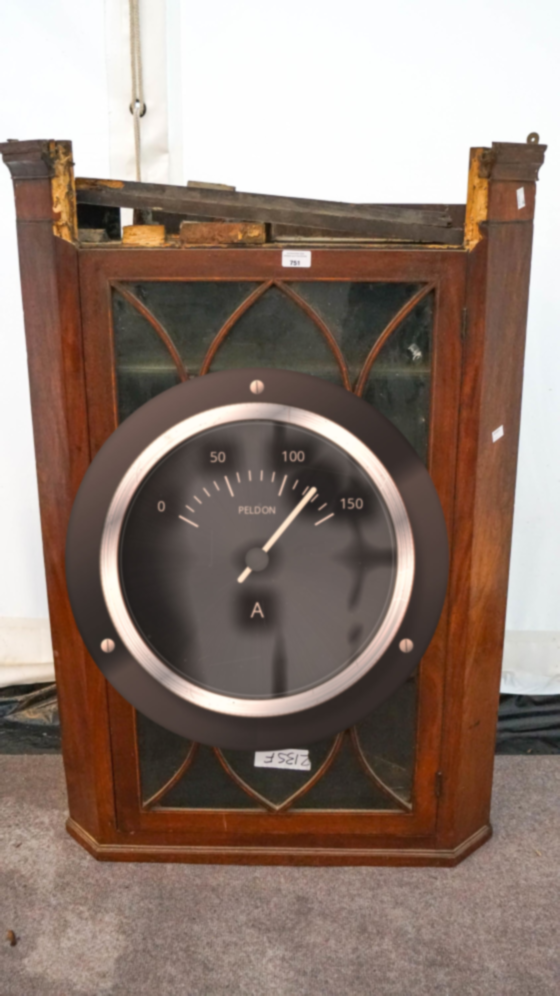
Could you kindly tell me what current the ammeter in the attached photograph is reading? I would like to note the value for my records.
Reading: 125 A
